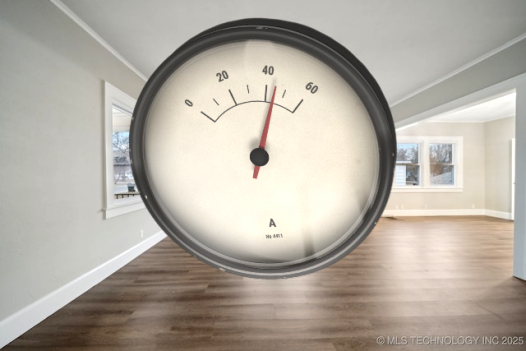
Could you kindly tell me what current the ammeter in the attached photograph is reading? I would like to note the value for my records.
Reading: 45 A
